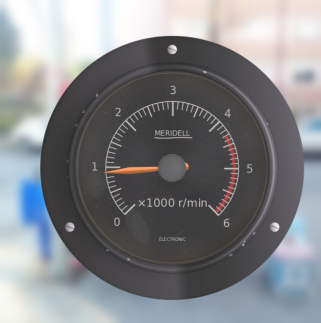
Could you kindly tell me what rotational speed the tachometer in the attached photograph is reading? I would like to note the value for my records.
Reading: 900 rpm
